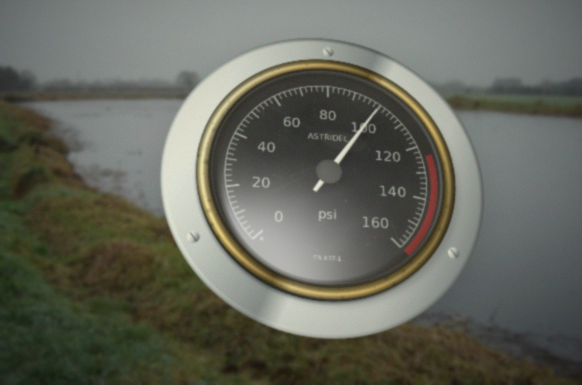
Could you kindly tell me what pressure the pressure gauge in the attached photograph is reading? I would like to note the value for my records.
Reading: 100 psi
